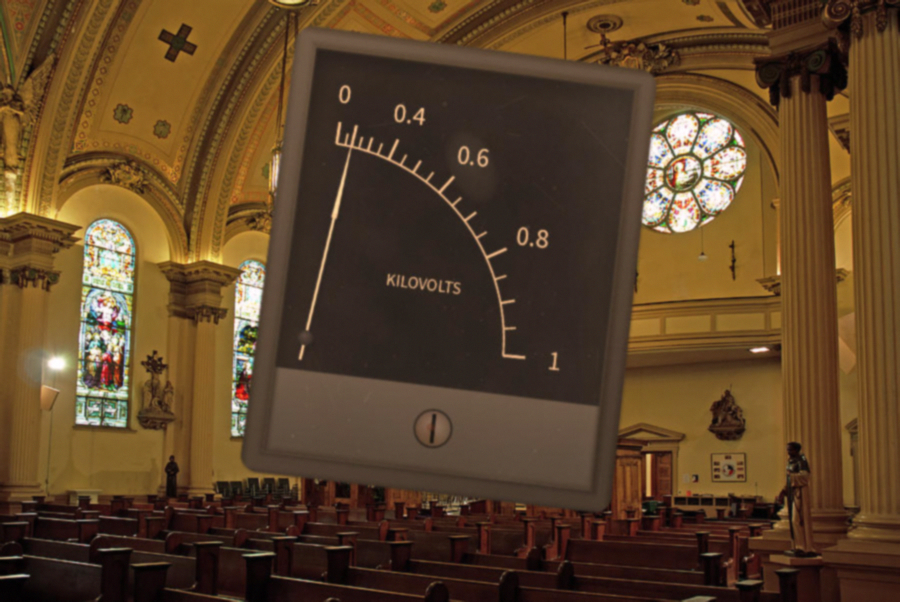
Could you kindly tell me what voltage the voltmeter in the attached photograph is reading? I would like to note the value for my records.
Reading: 0.2 kV
